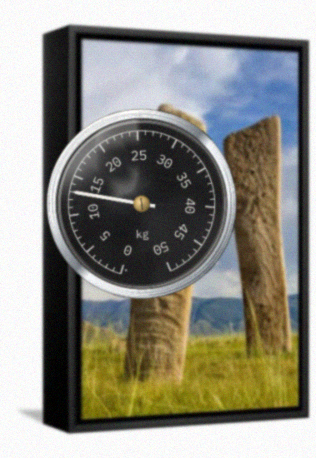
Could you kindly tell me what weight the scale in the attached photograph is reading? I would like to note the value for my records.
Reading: 13 kg
